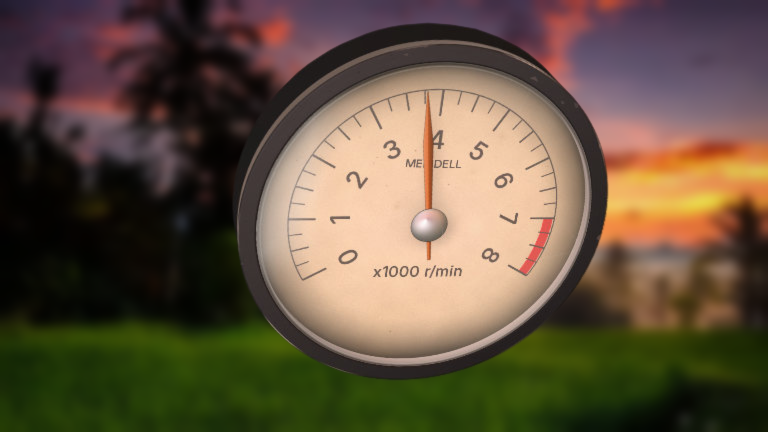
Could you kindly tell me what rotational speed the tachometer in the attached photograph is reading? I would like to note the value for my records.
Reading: 3750 rpm
